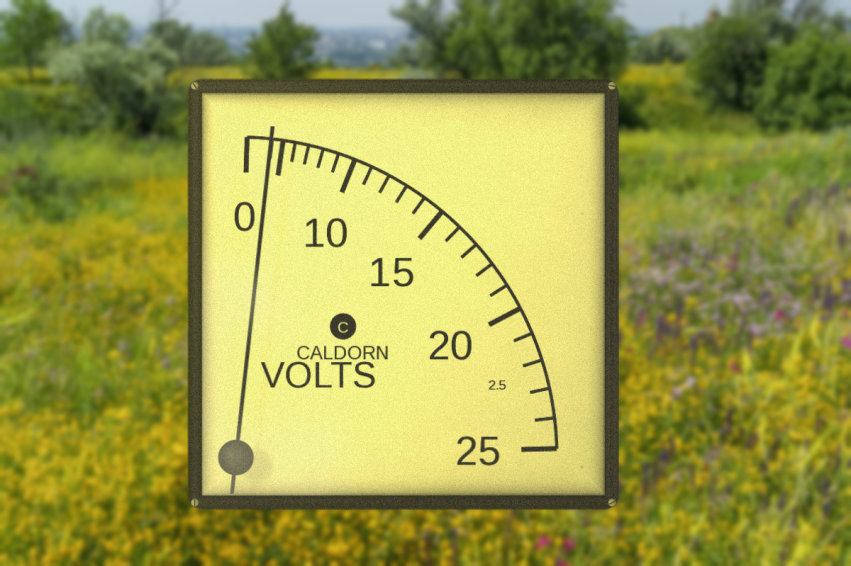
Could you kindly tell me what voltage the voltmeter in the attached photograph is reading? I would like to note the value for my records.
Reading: 4 V
